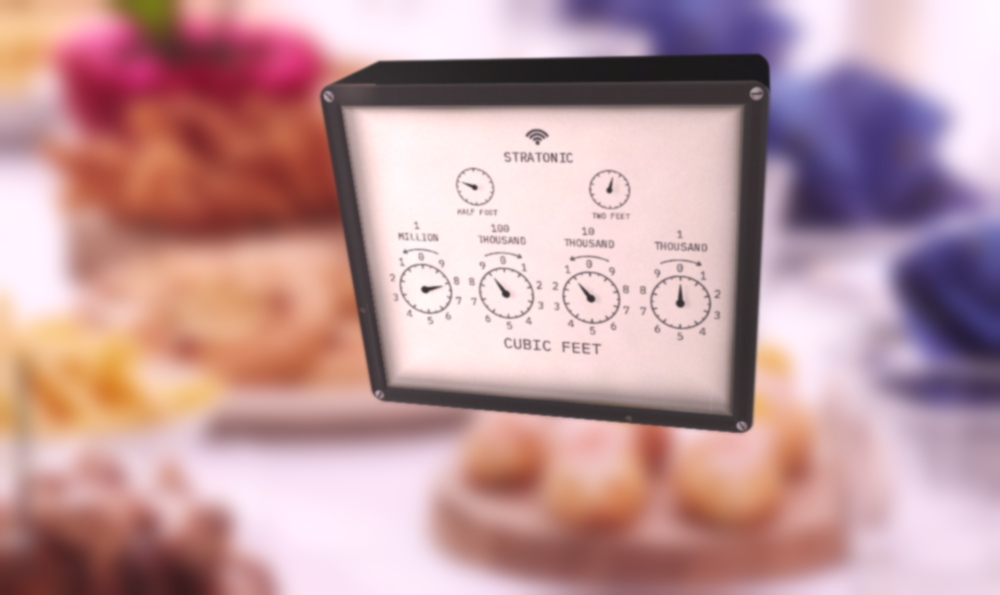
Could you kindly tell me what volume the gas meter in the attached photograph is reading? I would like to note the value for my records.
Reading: 791000 ft³
